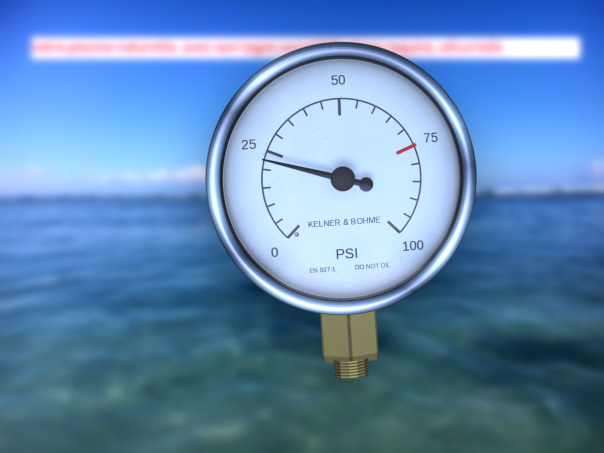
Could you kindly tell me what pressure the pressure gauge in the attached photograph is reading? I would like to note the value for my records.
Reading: 22.5 psi
